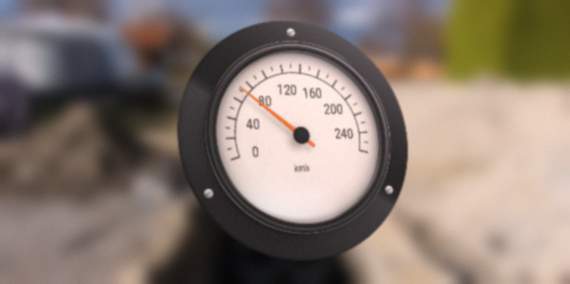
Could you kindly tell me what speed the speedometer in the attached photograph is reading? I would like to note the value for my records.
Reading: 70 km/h
